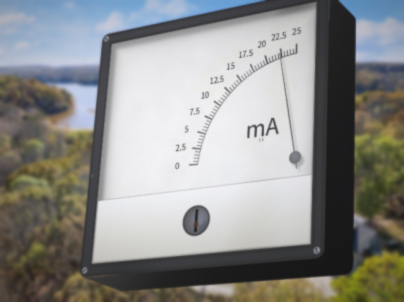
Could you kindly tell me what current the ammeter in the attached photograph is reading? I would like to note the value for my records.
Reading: 22.5 mA
